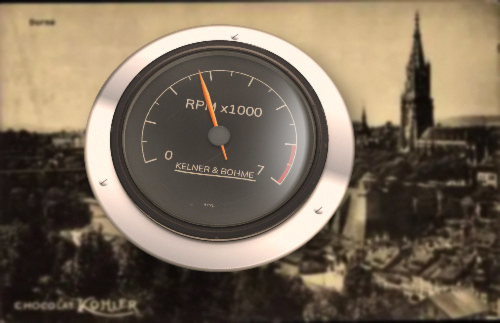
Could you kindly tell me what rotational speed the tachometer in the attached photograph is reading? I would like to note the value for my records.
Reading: 2750 rpm
